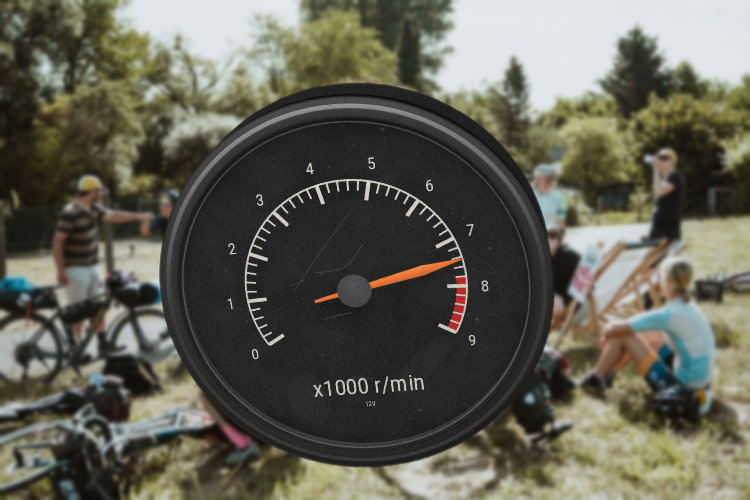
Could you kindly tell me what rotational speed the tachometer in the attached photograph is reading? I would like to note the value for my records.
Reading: 7400 rpm
